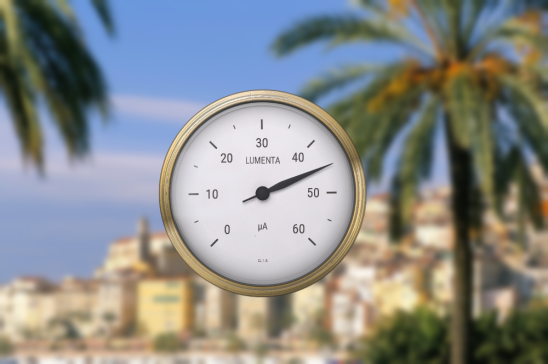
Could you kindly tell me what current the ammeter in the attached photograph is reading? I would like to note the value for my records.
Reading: 45 µA
